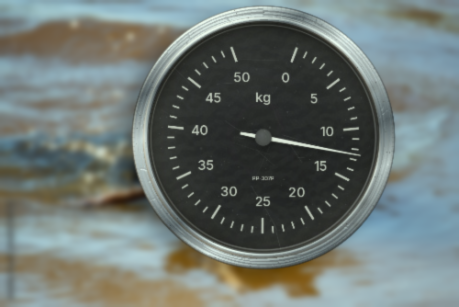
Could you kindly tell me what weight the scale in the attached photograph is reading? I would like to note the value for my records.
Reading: 12.5 kg
